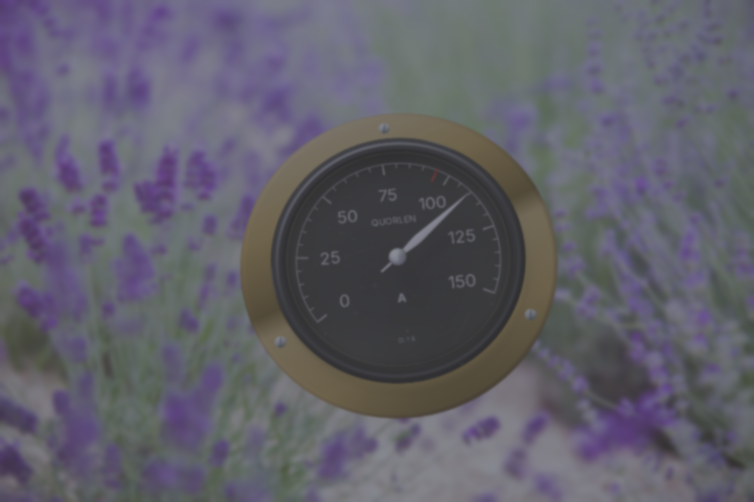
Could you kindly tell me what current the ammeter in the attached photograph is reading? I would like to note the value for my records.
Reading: 110 A
